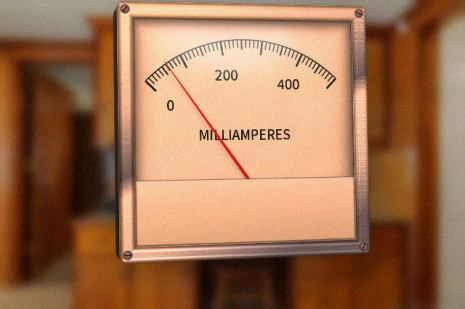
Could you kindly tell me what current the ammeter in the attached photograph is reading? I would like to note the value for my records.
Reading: 60 mA
